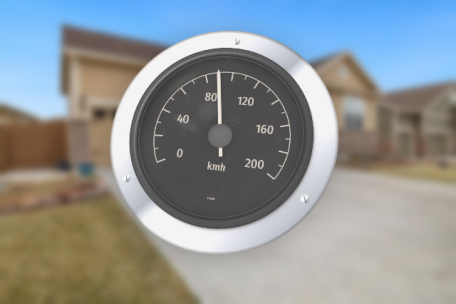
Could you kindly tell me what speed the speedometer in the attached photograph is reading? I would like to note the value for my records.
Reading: 90 km/h
